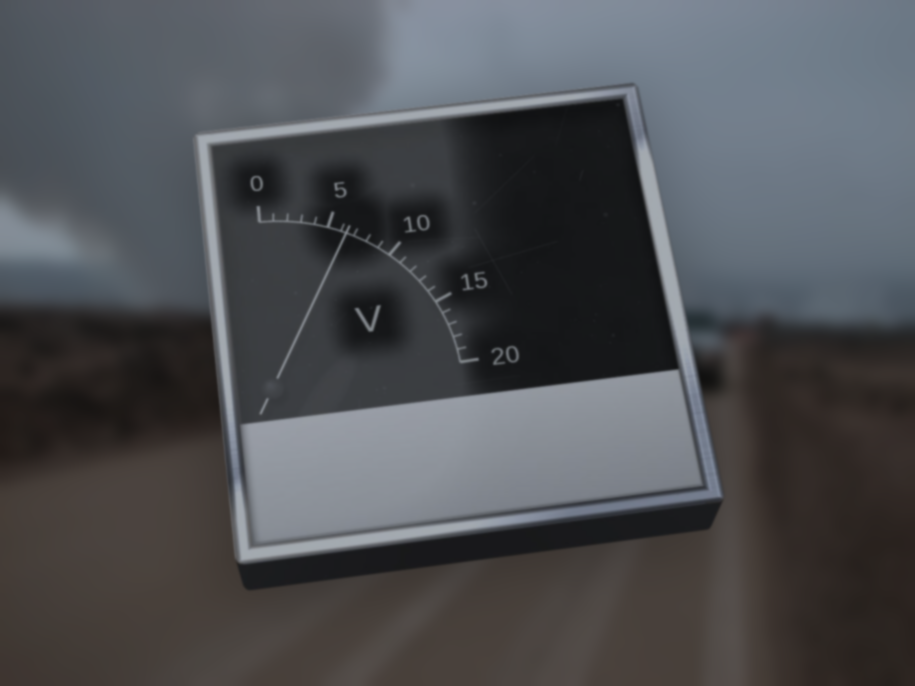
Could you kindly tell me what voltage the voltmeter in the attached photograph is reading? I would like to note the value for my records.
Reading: 6.5 V
